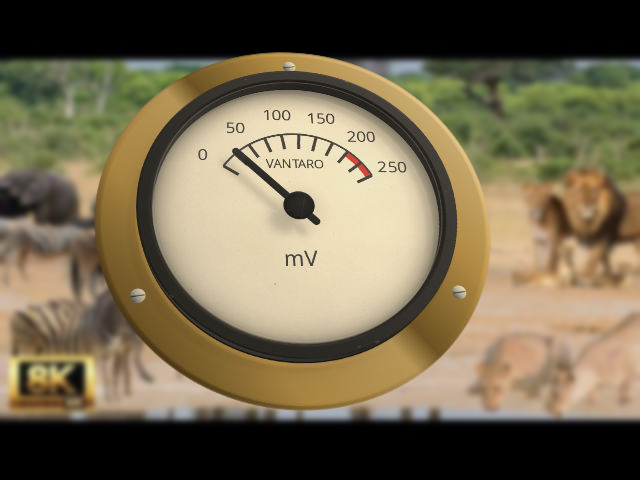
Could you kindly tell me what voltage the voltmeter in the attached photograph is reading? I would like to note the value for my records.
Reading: 25 mV
